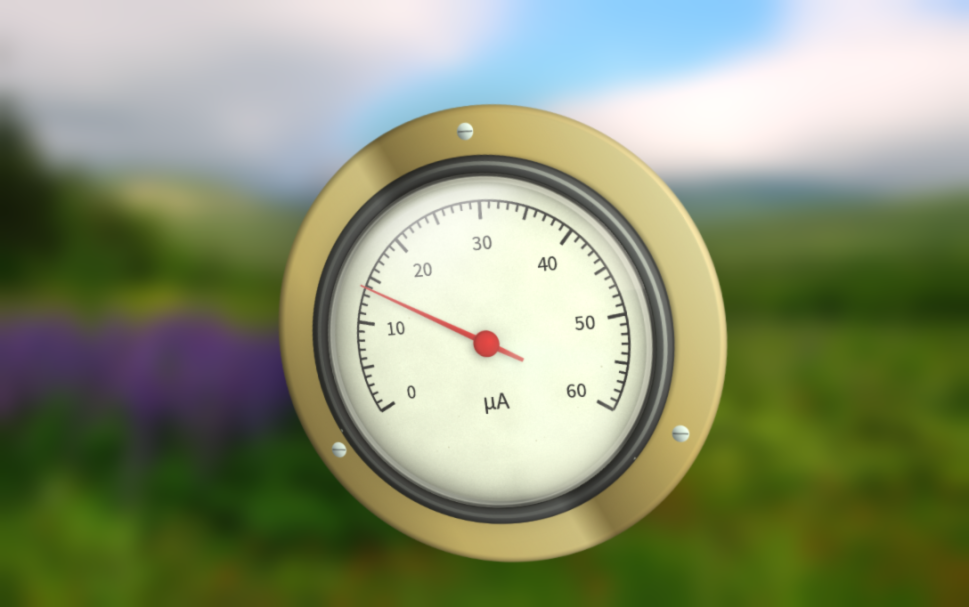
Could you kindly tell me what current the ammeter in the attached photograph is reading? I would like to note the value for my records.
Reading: 14 µA
